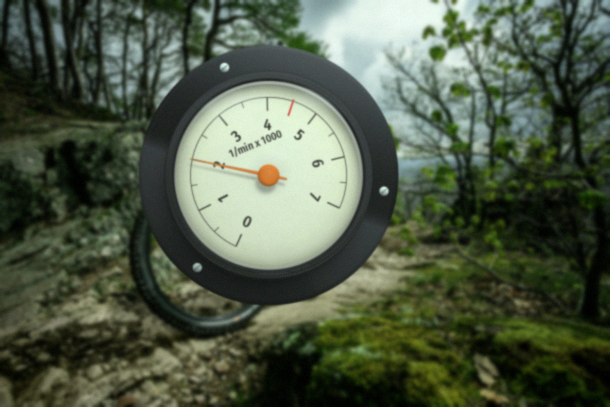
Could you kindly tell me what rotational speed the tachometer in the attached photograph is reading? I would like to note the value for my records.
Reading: 2000 rpm
